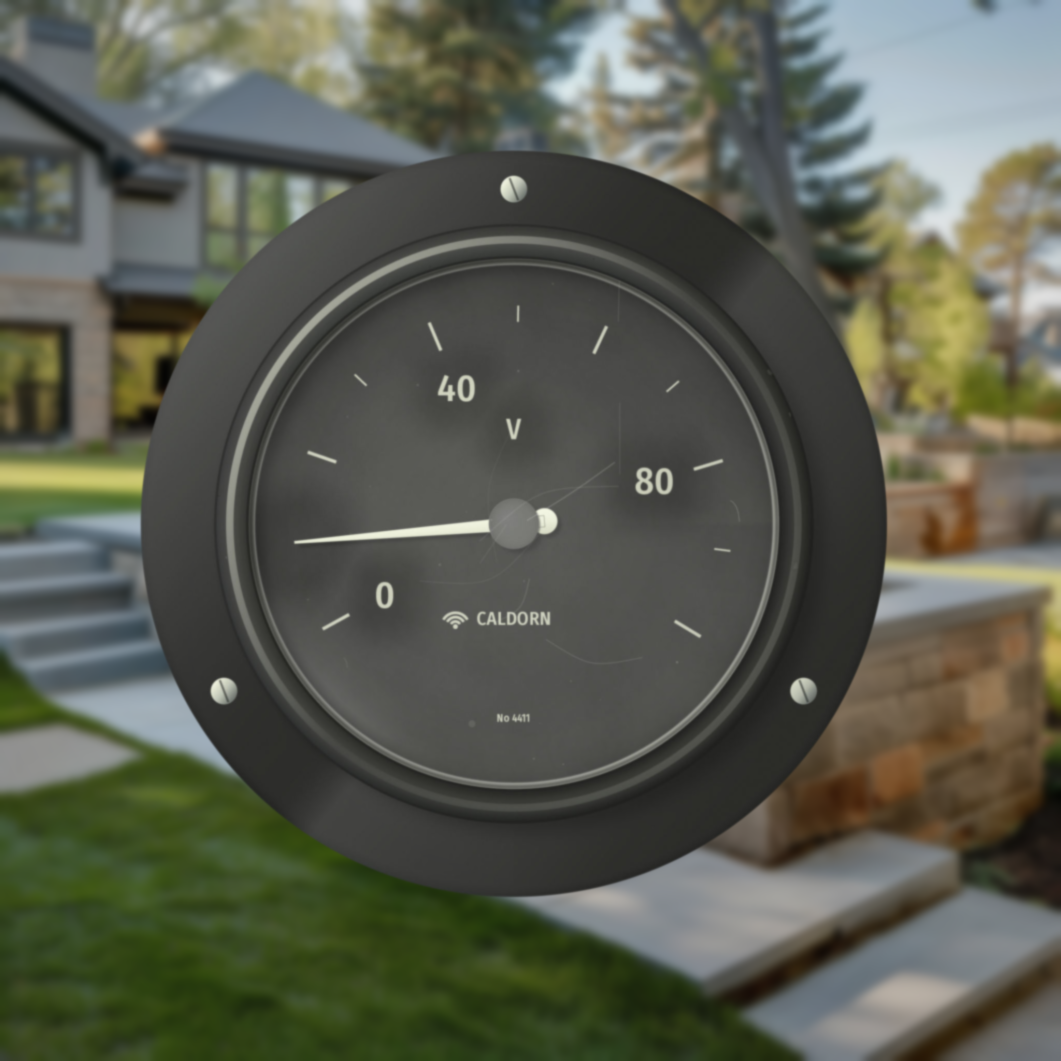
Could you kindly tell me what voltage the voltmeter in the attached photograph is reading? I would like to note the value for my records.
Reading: 10 V
